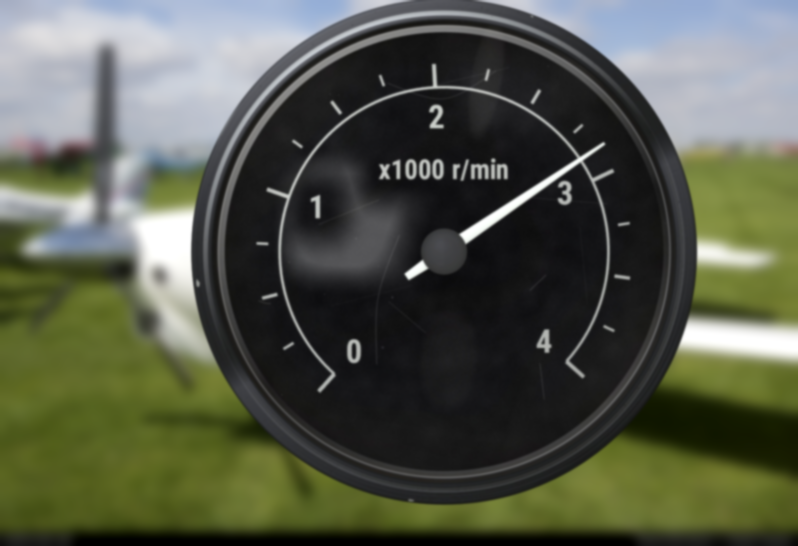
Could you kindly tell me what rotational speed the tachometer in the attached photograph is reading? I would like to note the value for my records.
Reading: 2875 rpm
